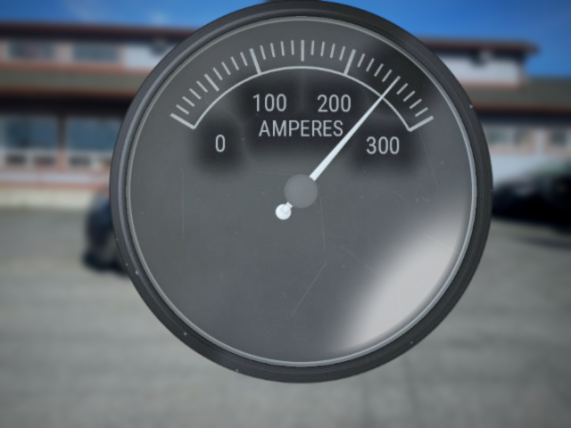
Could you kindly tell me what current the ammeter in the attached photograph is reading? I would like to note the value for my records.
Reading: 250 A
